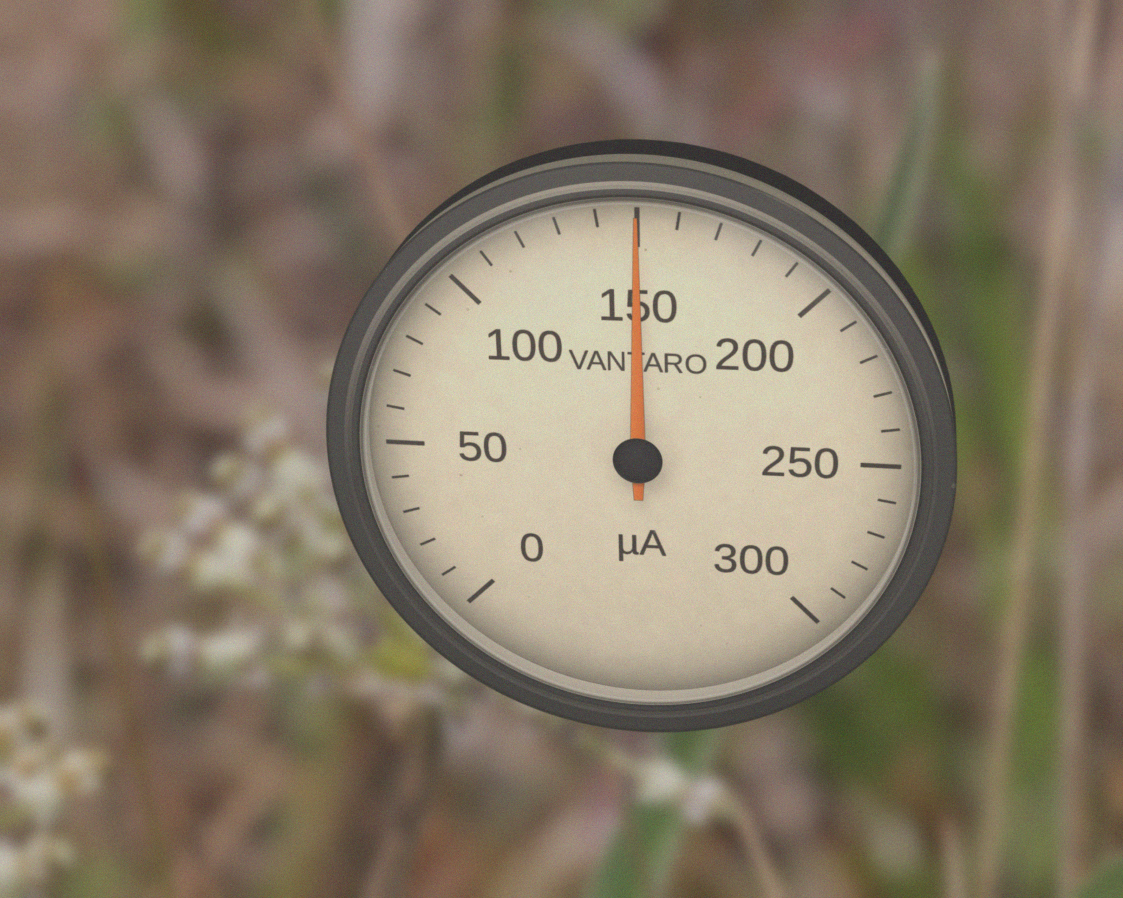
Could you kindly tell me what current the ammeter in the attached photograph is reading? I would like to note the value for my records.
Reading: 150 µA
